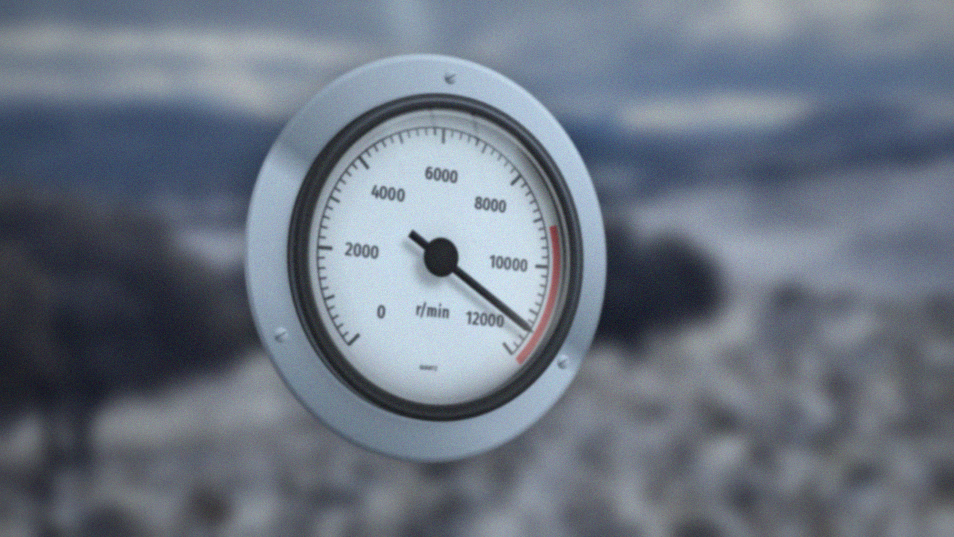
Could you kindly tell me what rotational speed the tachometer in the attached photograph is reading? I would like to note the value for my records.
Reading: 11400 rpm
